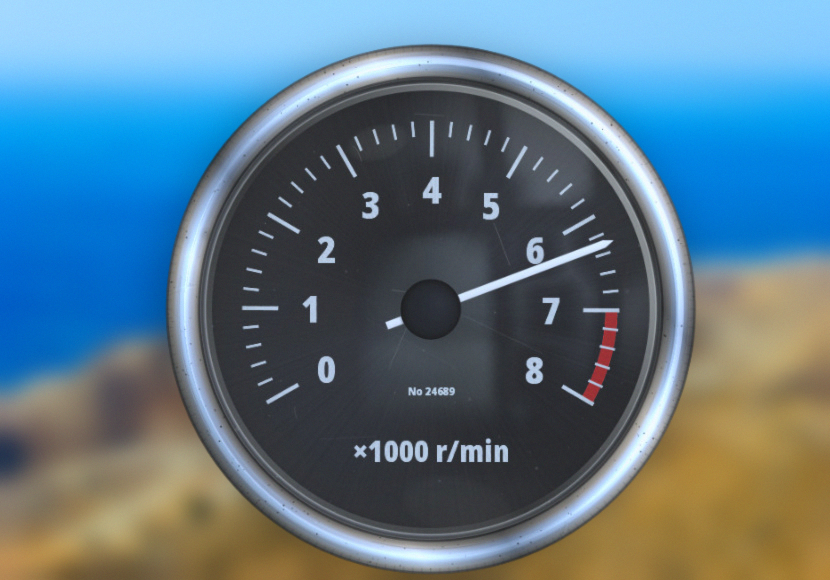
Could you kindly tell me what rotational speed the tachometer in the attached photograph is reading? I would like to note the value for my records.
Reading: 6300 rpm
